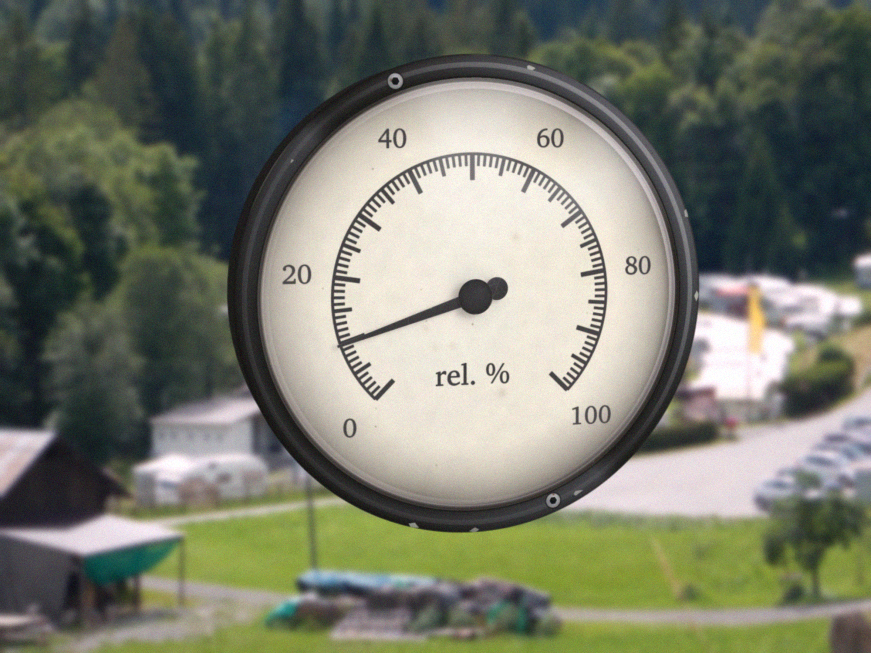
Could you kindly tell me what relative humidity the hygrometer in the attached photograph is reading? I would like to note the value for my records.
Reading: 10 %
